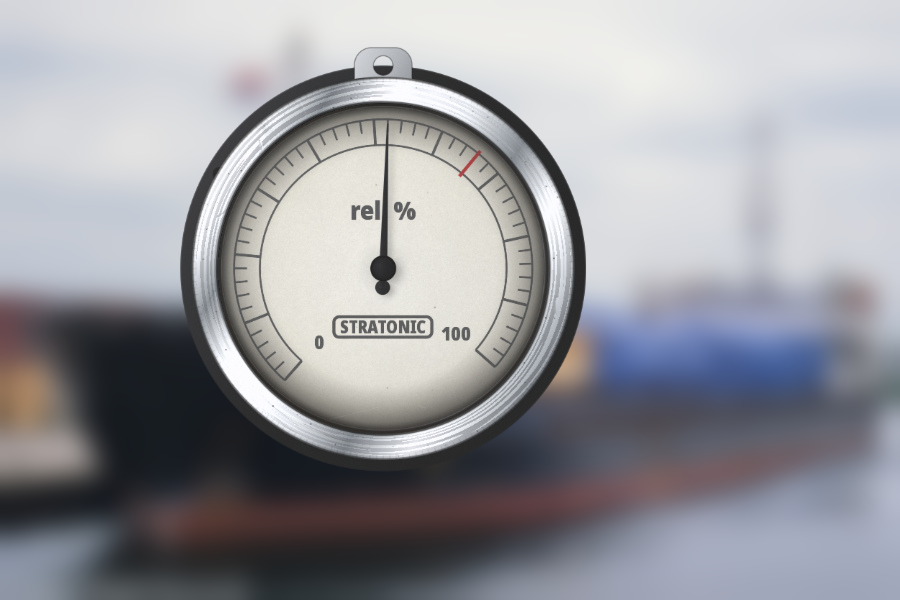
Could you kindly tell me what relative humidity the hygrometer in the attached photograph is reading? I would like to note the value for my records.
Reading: 52 %
